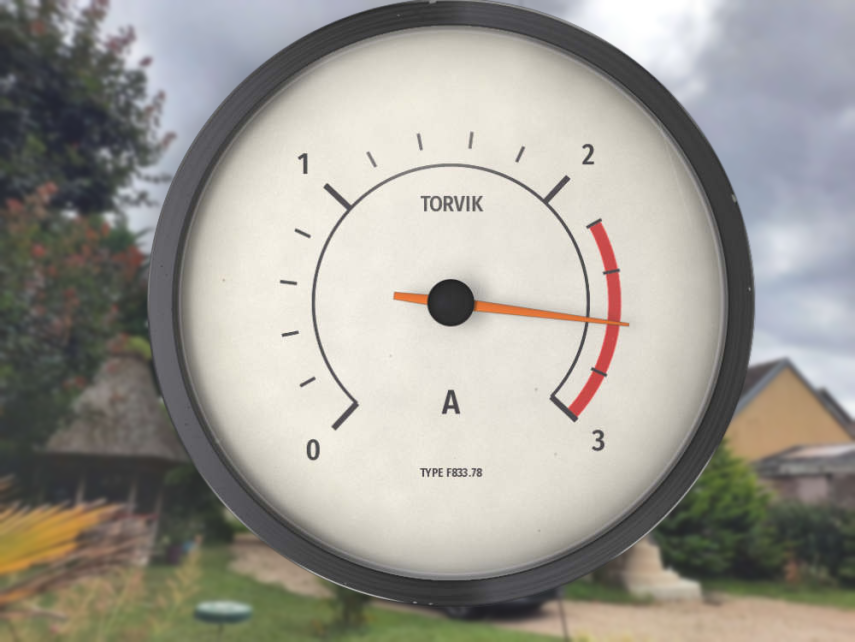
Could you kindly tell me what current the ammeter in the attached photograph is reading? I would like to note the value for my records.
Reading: 2.6 A
